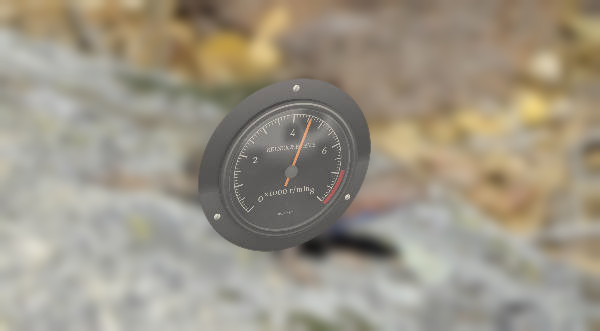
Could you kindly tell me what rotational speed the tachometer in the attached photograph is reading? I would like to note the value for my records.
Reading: 4500 rpm
